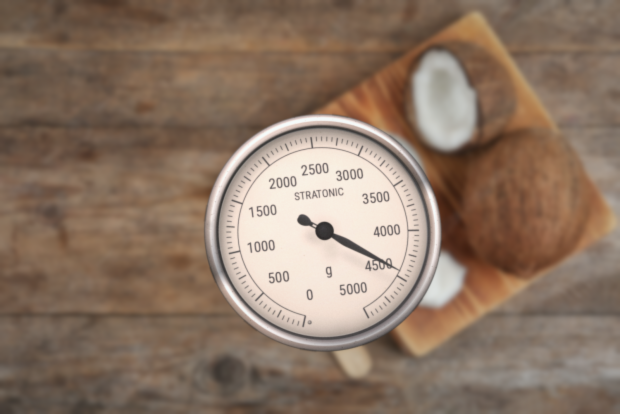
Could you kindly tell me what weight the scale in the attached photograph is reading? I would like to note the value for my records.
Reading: 4450 g
